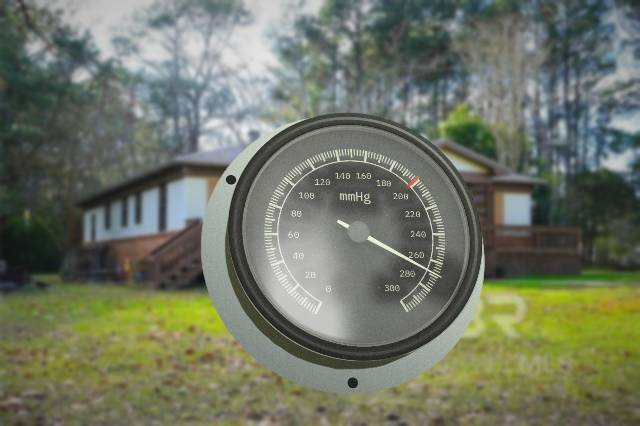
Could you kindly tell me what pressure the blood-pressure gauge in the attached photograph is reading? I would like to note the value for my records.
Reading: 270 mmHg
